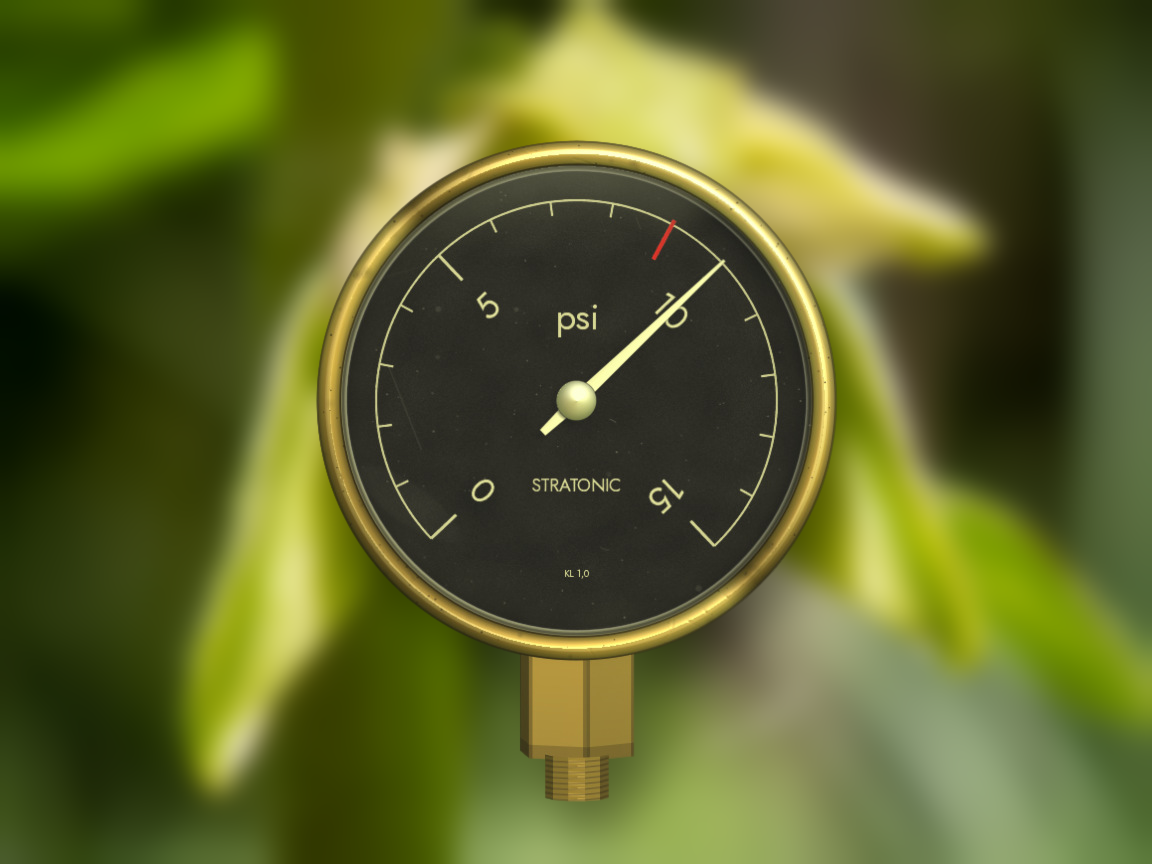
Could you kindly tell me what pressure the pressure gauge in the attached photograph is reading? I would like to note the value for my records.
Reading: 10 psi
